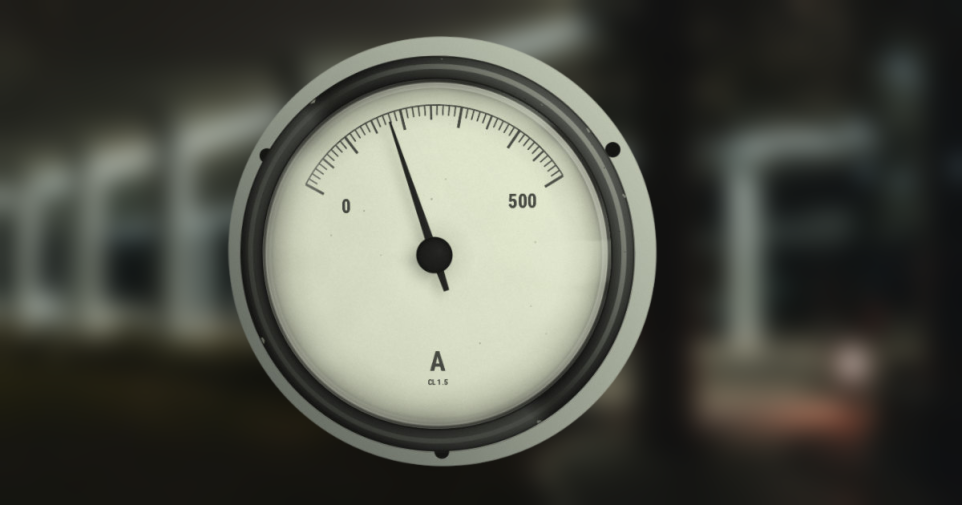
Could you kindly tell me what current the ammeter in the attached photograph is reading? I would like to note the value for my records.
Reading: 180 A
